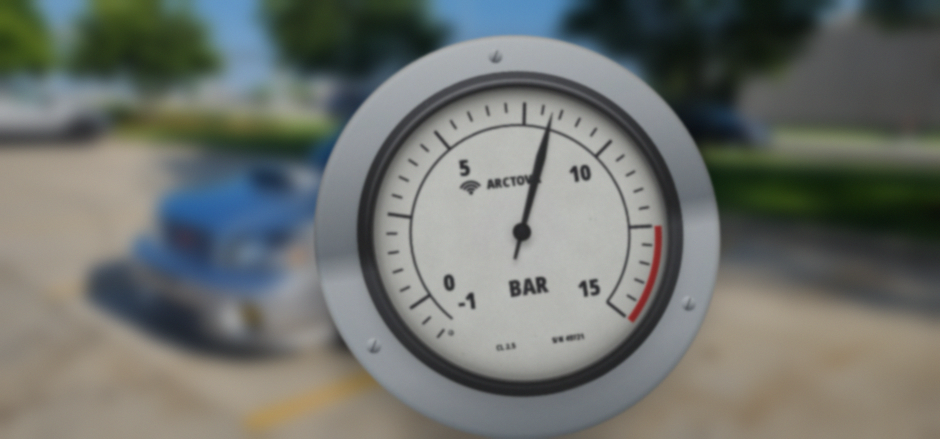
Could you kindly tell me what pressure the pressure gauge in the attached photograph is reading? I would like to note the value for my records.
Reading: 8.25 bar
